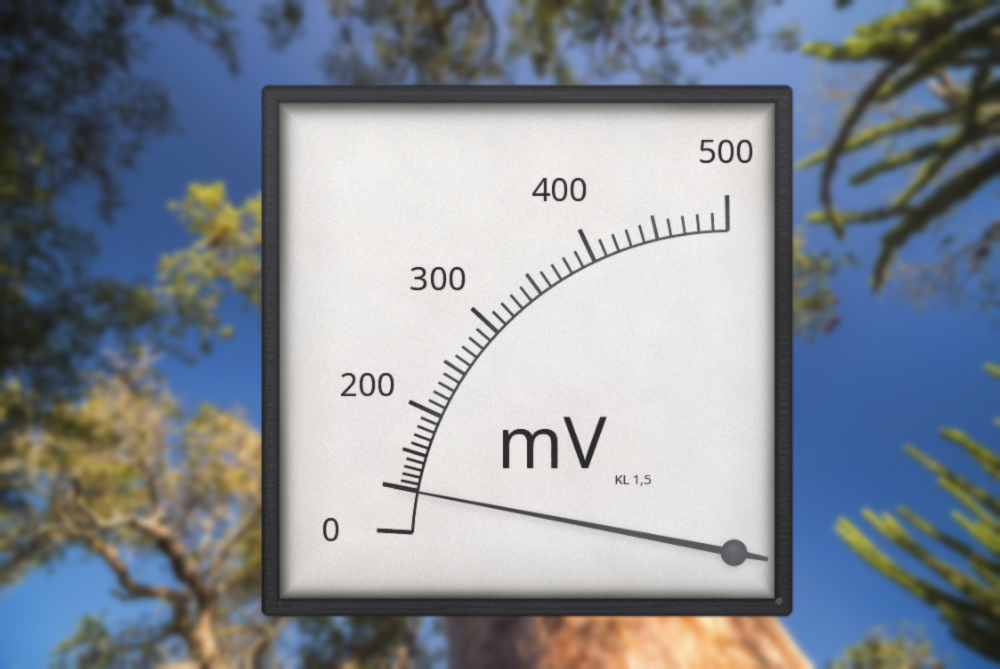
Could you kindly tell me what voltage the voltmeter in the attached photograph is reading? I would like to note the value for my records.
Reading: 100 mV
